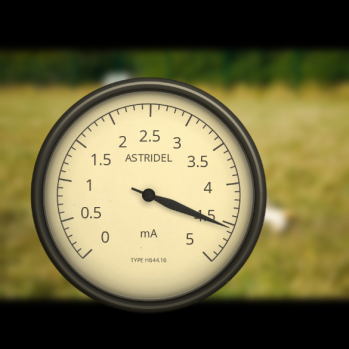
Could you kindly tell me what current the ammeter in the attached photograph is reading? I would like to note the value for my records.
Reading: 4.55 mA
